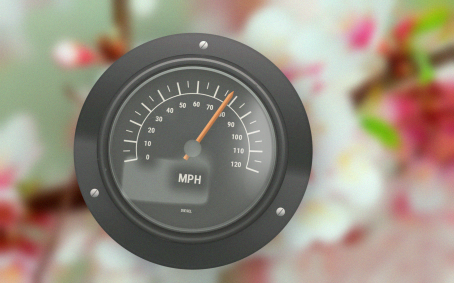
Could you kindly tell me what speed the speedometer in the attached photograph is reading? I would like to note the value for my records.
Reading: 77.5 mph
